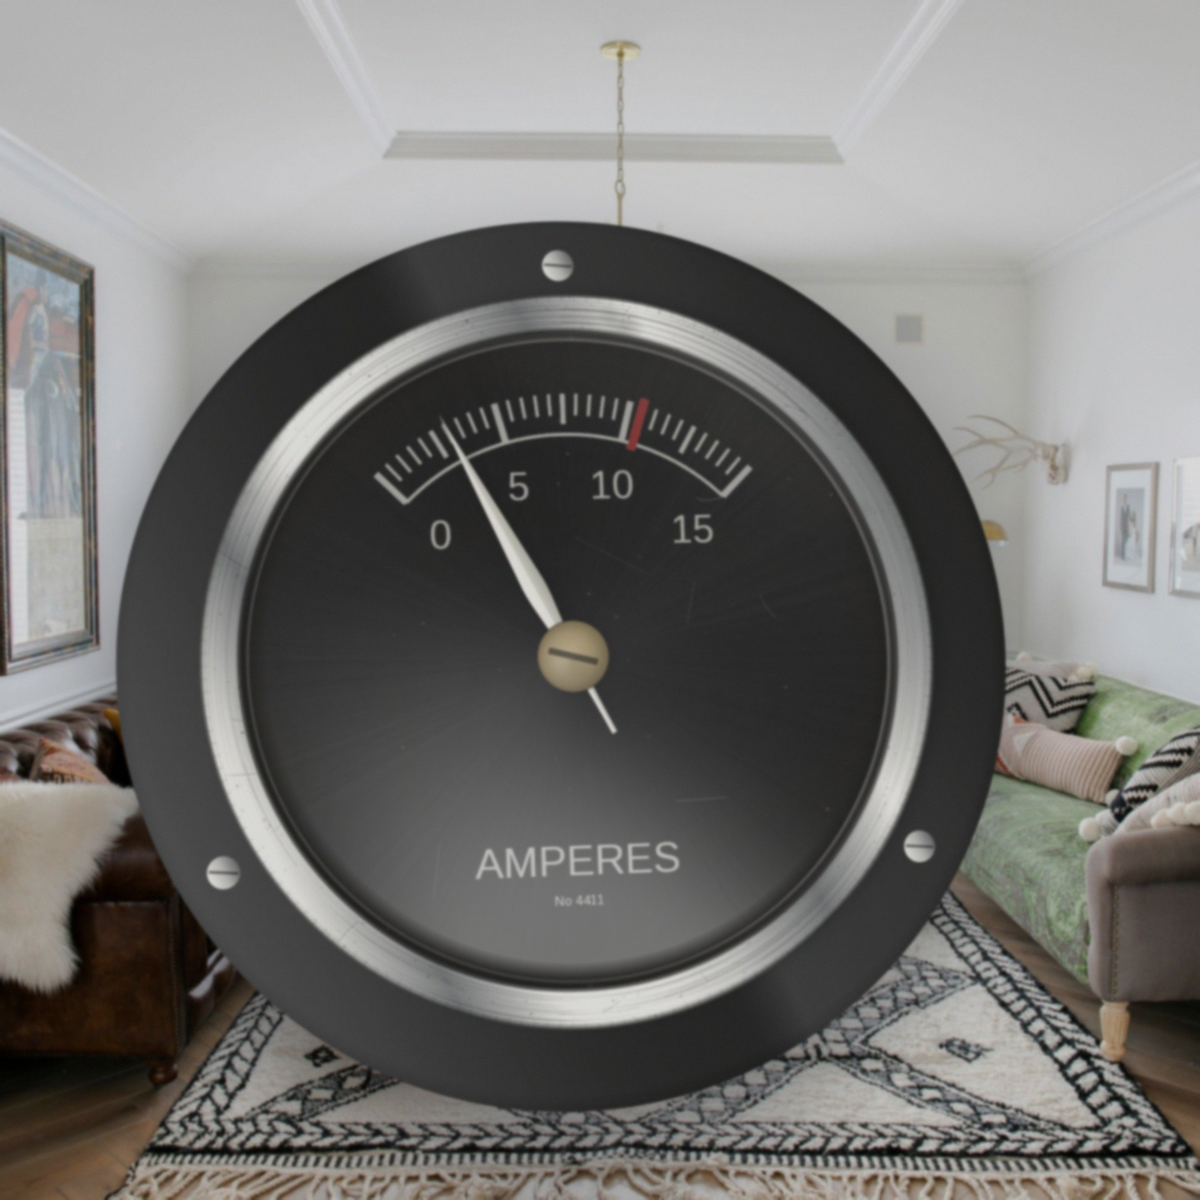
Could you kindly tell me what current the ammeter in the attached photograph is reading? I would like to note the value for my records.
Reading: 3 A
